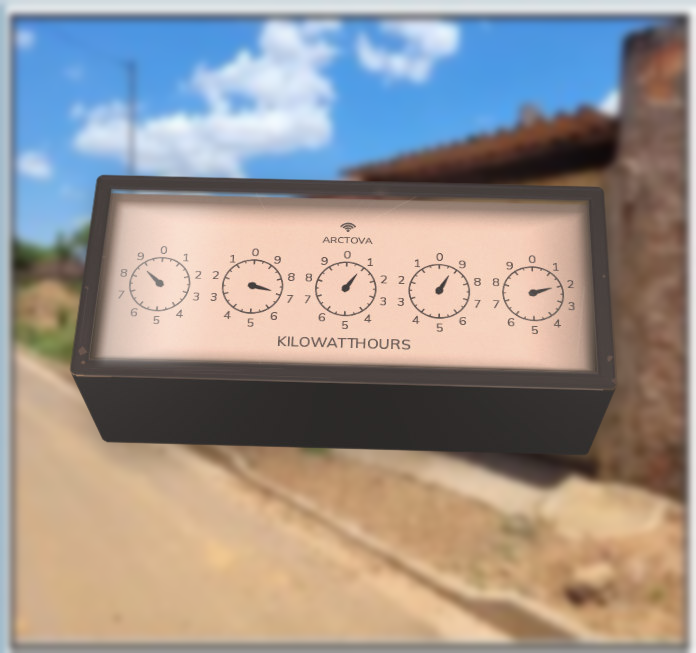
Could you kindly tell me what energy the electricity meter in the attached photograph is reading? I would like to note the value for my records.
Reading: 87092 kWh
